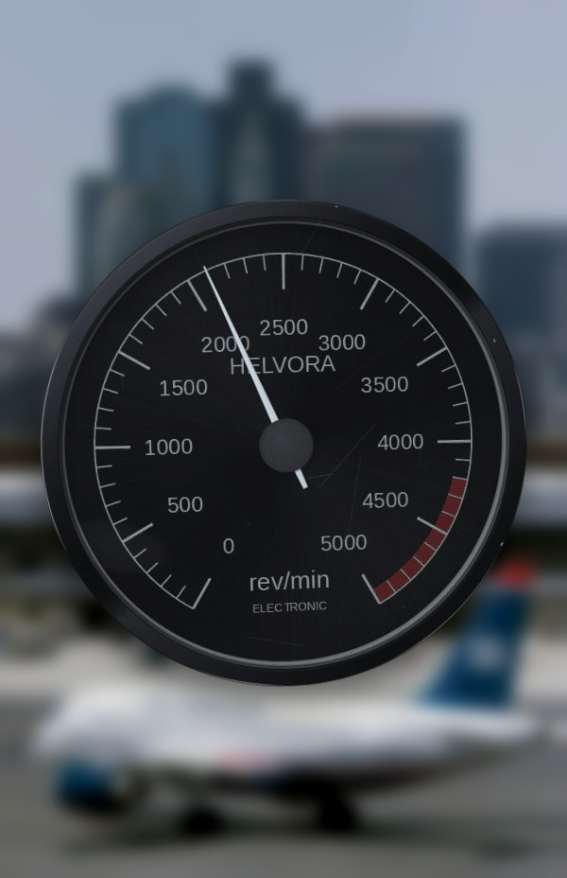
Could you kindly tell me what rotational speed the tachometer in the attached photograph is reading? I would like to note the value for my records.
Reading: 2100 rpm
